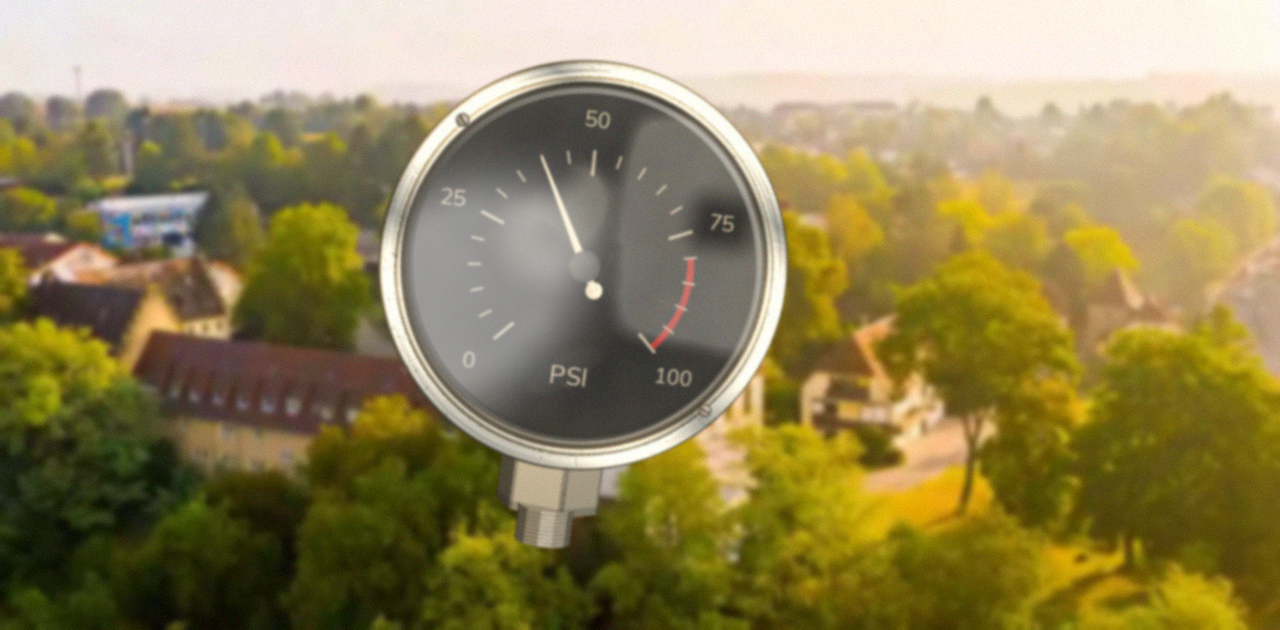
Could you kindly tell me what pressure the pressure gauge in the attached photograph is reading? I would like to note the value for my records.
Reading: 40 psi
